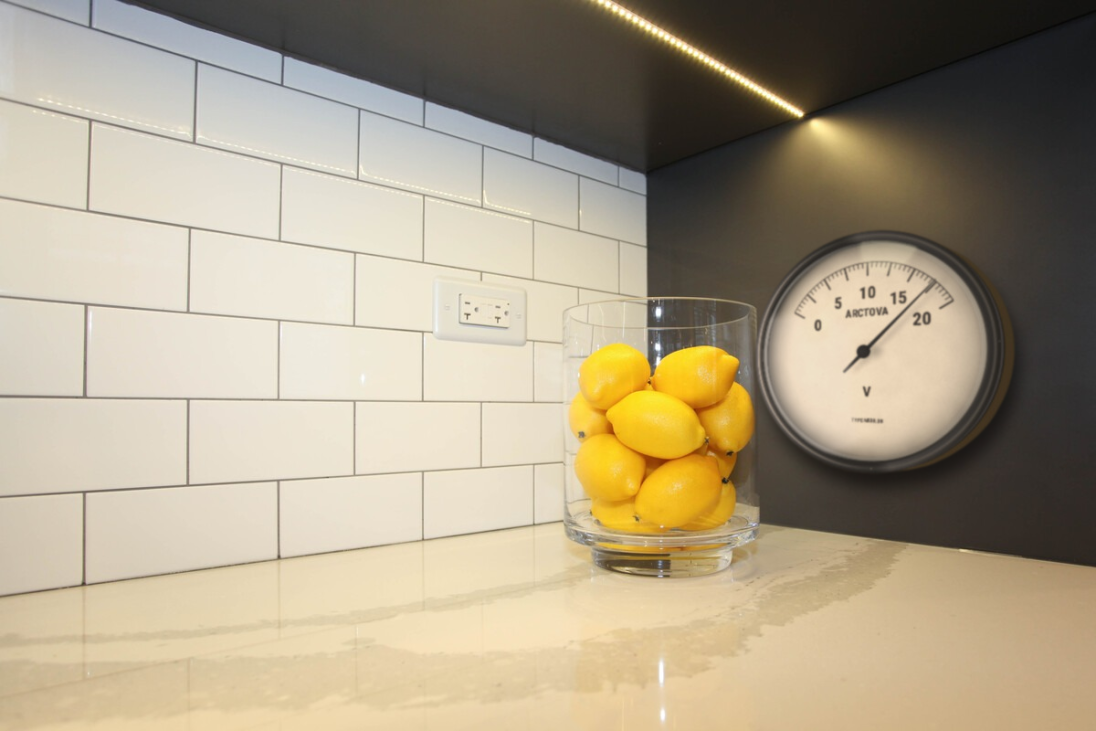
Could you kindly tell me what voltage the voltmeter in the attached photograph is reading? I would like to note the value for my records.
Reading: 17.5 V
